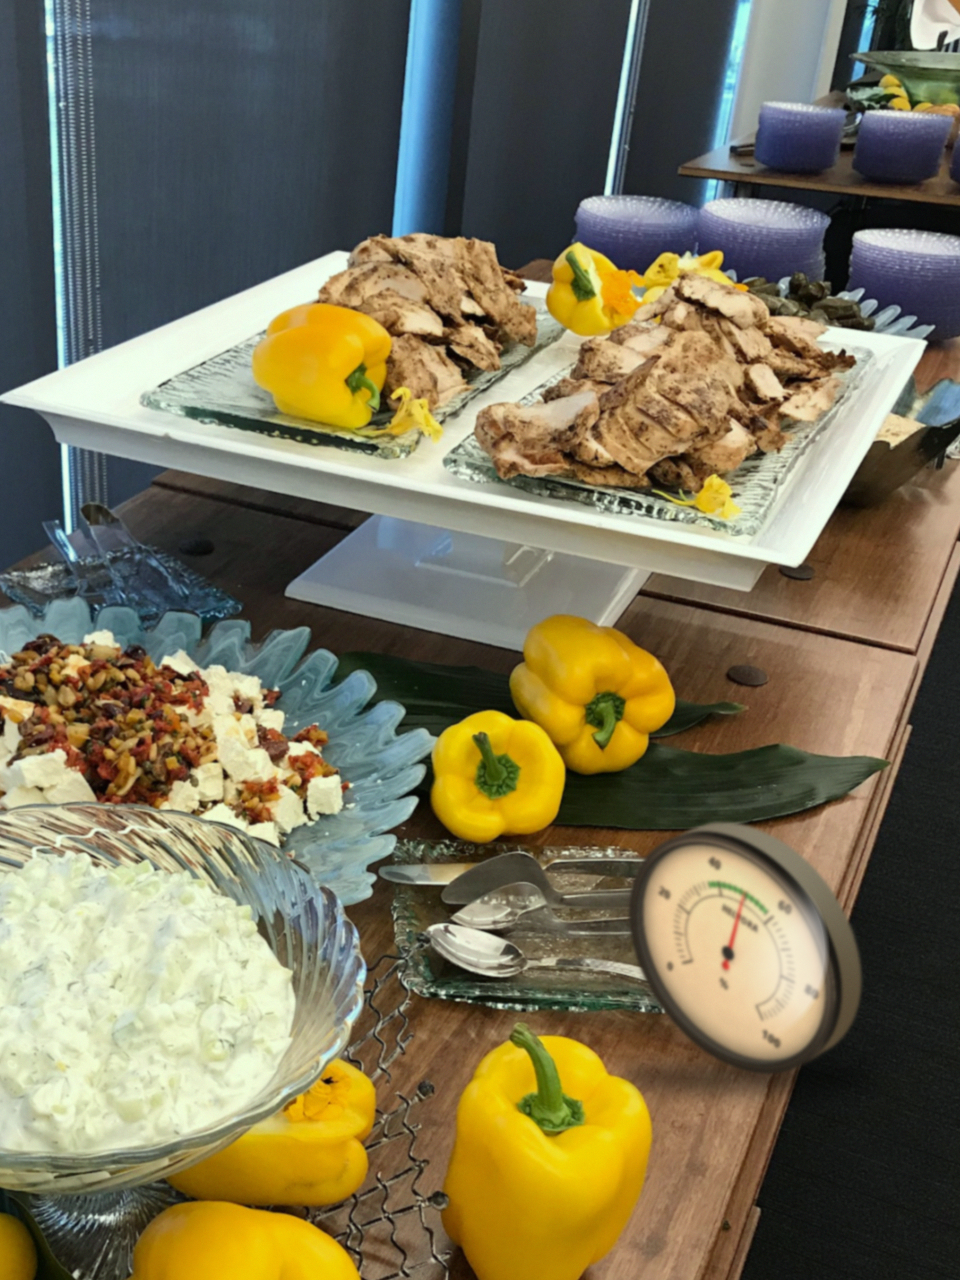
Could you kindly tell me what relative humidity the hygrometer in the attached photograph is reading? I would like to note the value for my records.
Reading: 50 %
